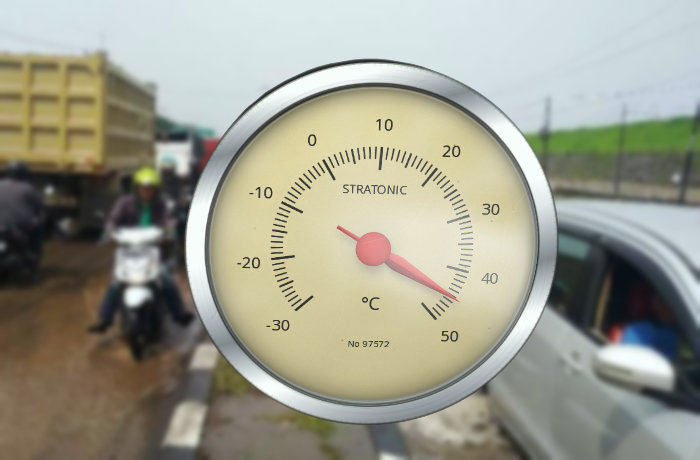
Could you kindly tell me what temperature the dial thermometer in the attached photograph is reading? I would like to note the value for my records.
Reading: 45 °C
